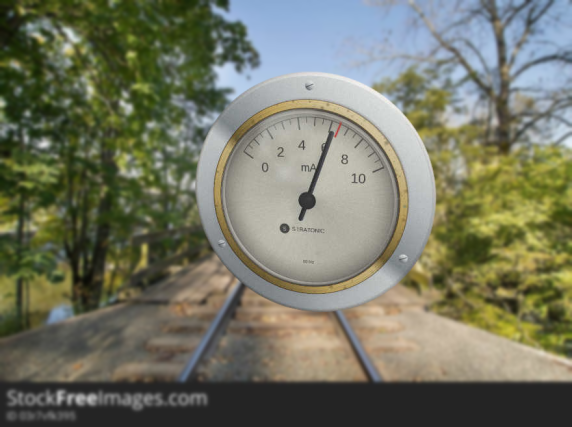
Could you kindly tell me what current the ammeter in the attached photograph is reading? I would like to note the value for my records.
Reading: 6.25 mA
